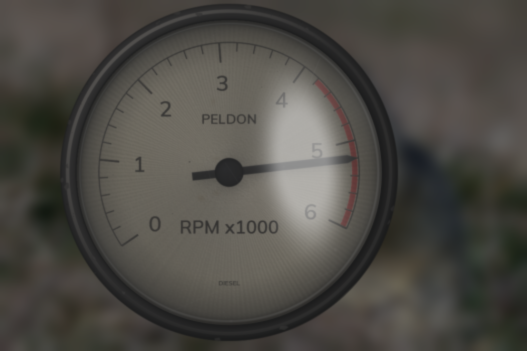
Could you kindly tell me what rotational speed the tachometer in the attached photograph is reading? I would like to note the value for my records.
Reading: 5200 rpm
